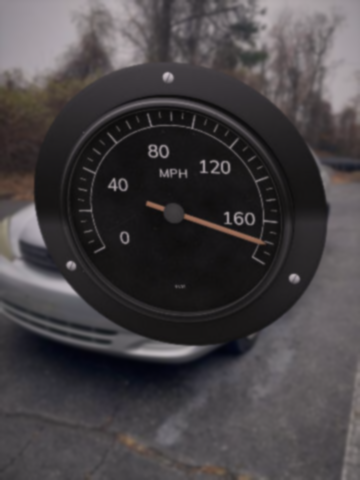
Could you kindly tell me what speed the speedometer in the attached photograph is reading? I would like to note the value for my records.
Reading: 170 mph
